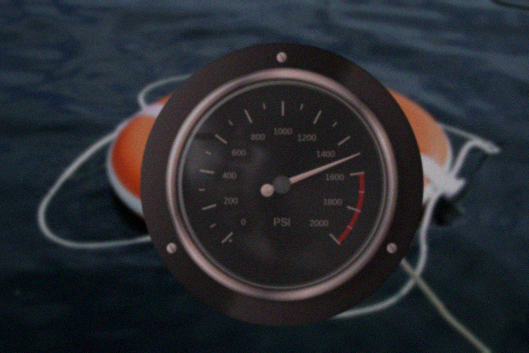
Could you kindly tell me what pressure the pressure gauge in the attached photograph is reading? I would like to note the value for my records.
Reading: 1500 psi
